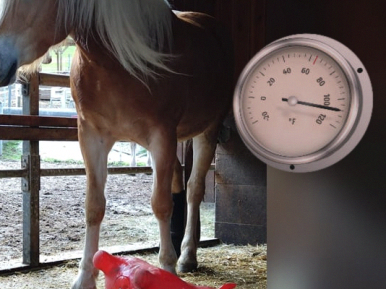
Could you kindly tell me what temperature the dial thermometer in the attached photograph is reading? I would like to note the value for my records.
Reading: 108 °F
